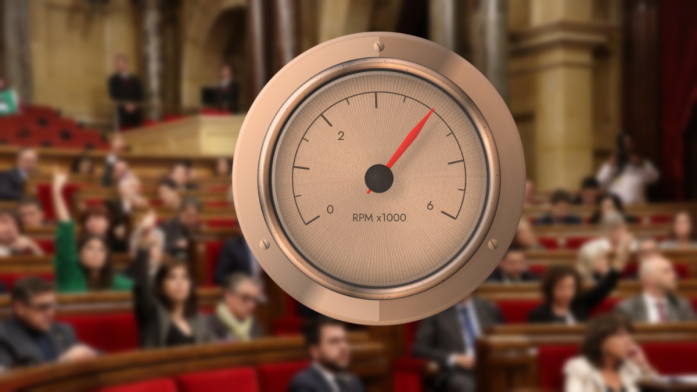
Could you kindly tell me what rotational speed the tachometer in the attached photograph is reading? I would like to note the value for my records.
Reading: 4000 rpm
